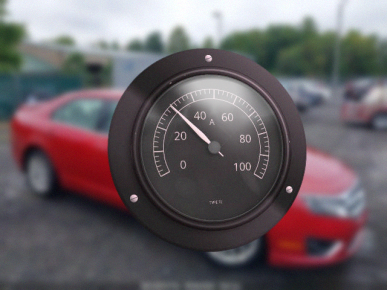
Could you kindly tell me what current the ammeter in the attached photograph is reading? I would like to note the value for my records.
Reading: 30 A
